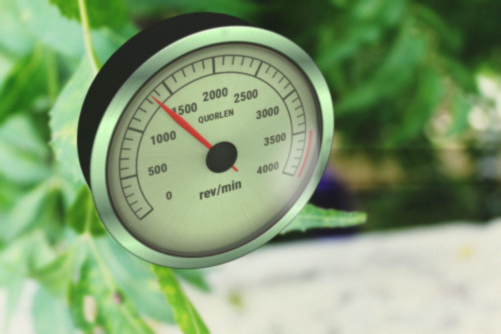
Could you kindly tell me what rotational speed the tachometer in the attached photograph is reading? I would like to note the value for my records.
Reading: 1350 rpm
